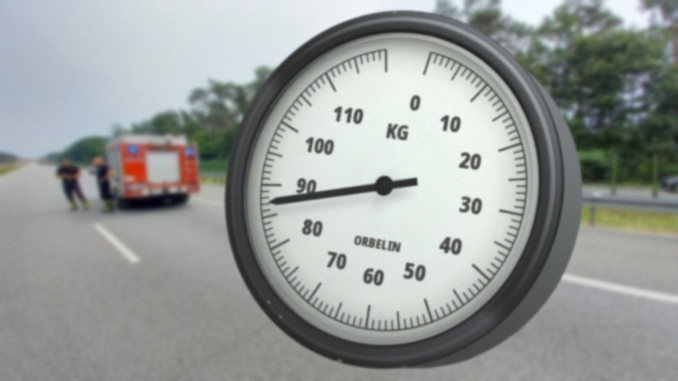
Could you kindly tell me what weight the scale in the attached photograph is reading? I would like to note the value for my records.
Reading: 87 kg
